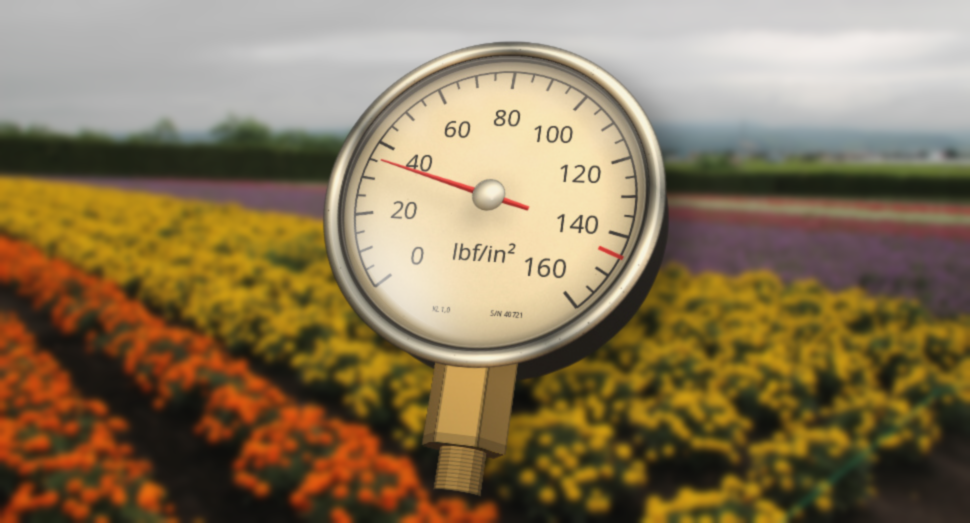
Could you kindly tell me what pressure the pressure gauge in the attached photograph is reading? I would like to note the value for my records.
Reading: 35 psi
